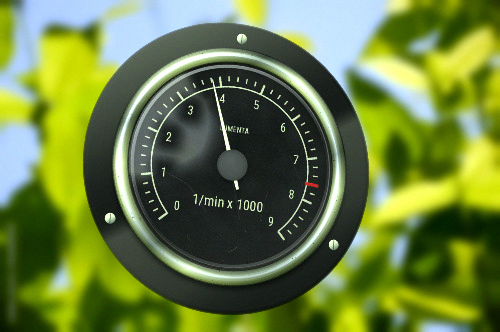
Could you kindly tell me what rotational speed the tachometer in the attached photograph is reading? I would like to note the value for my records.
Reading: 3800 rpm
